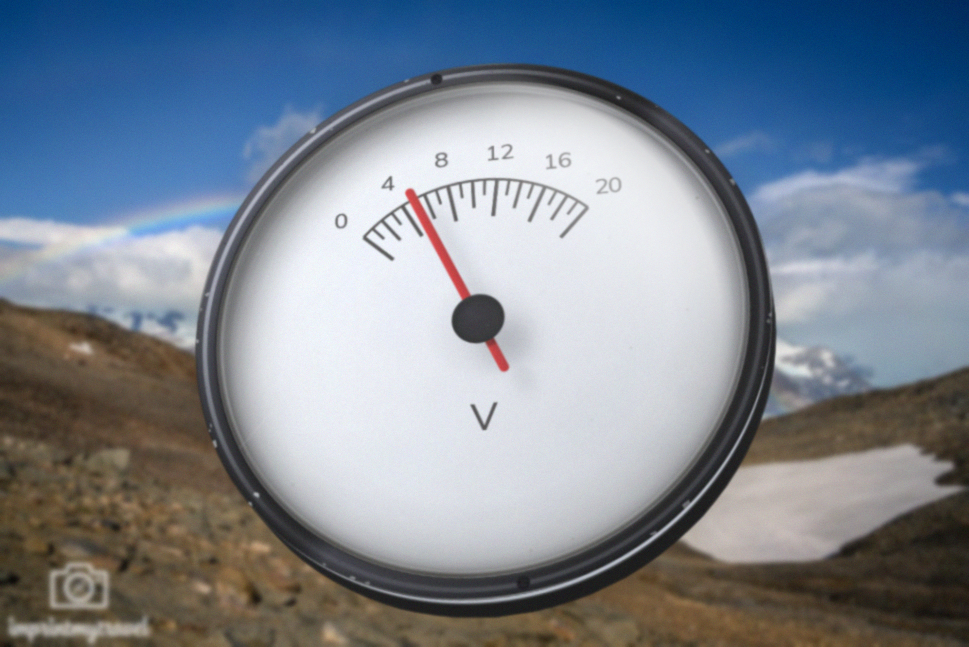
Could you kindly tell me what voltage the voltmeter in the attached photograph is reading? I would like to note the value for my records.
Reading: 5 V
